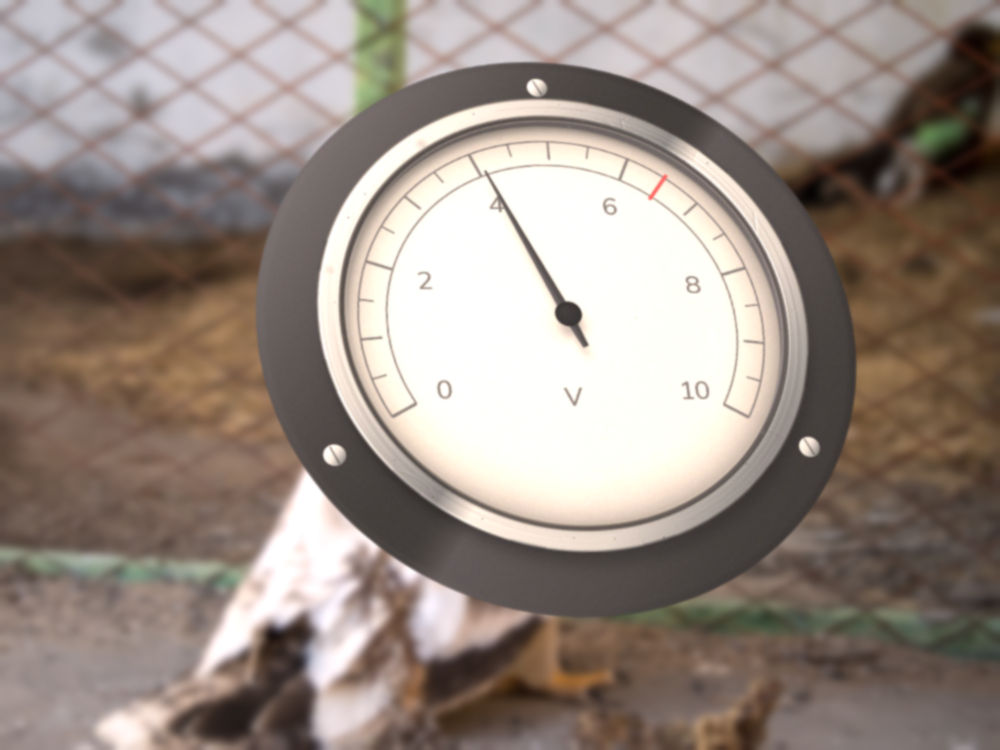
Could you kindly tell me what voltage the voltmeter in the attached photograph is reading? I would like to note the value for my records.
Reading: 4 V
